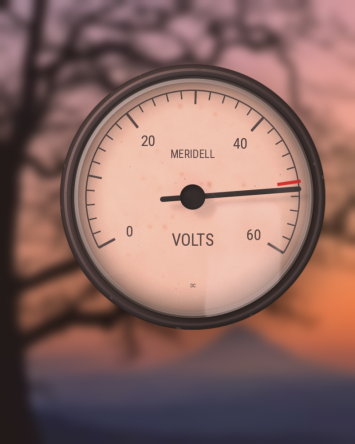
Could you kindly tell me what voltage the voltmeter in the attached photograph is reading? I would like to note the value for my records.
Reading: 51 V
